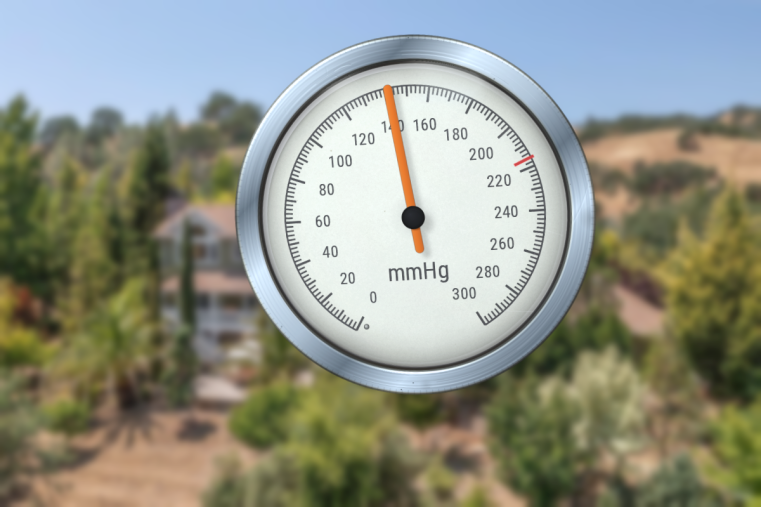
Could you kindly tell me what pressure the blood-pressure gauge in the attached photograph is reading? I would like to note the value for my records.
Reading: 142 mmHg
